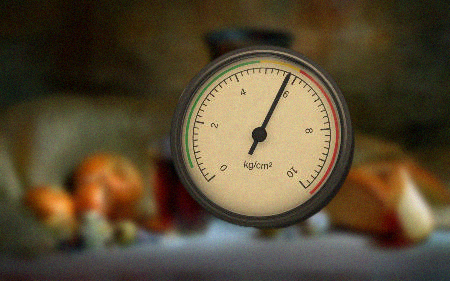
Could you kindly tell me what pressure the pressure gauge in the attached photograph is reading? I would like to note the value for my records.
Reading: 5.8 kg/cm²
